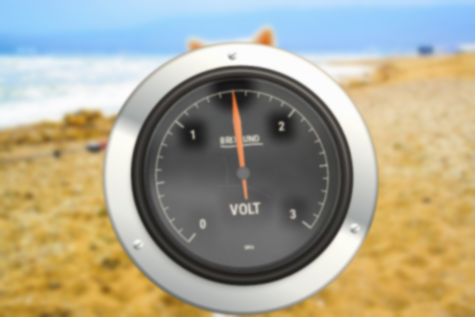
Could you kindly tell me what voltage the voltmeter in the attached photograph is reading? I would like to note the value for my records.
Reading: 1.5 V
